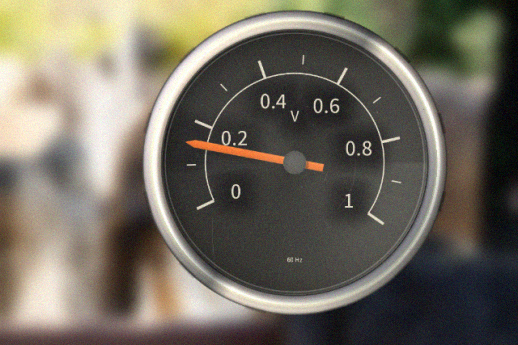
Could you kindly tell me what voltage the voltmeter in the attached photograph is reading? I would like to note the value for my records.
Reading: 0.15 V
